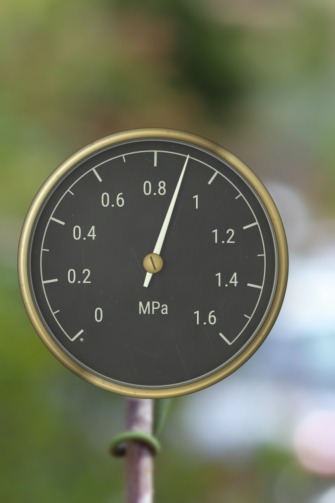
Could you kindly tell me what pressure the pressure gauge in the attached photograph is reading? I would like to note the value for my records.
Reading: 0.9 MPa
